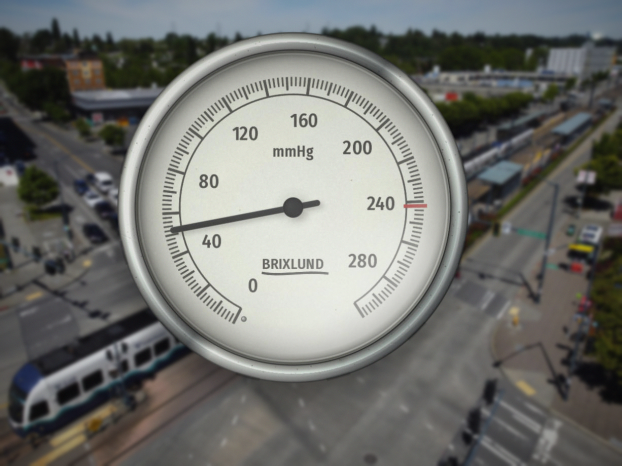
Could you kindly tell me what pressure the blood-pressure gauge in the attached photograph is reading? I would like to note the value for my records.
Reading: 52 mmHg
